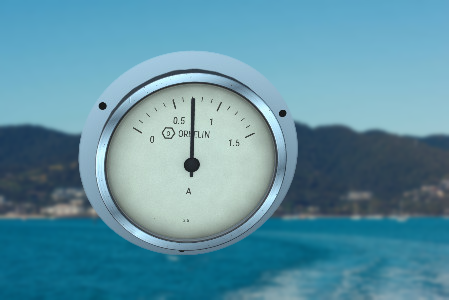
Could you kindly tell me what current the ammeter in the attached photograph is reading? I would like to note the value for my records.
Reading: 0.7 A
